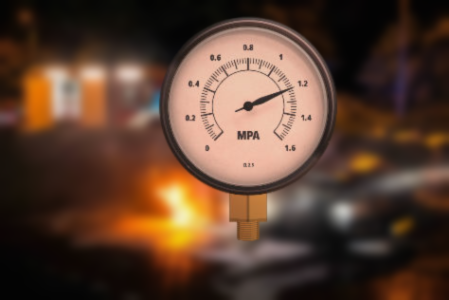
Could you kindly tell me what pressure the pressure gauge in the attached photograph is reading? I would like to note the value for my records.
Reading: 1.2 MPa
